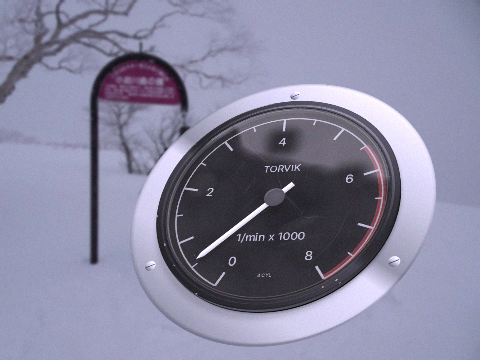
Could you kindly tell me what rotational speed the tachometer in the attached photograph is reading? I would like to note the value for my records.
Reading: 500 rpm
